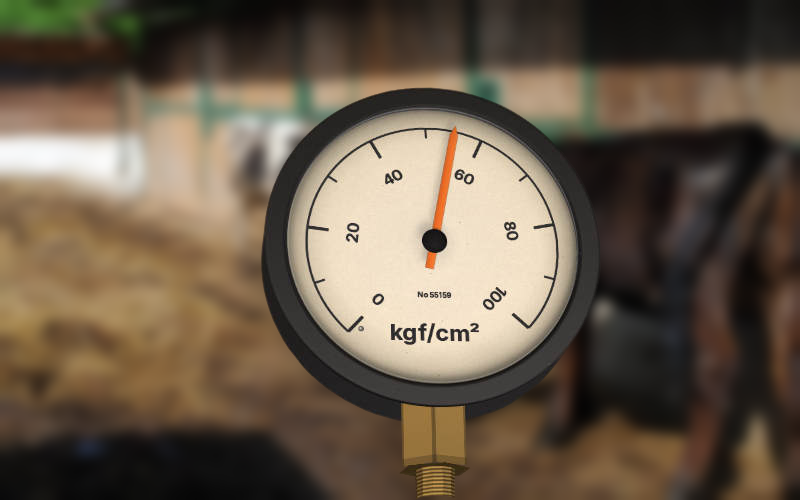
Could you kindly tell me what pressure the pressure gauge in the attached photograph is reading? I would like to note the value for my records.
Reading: 55 kg/cm²
